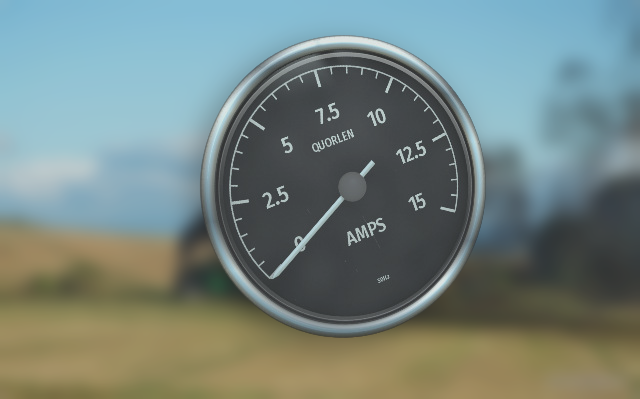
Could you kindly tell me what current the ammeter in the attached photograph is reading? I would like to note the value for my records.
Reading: 0 A
